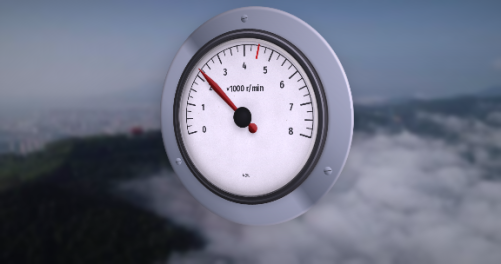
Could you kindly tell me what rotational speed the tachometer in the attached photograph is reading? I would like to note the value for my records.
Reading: 2250 rpm
